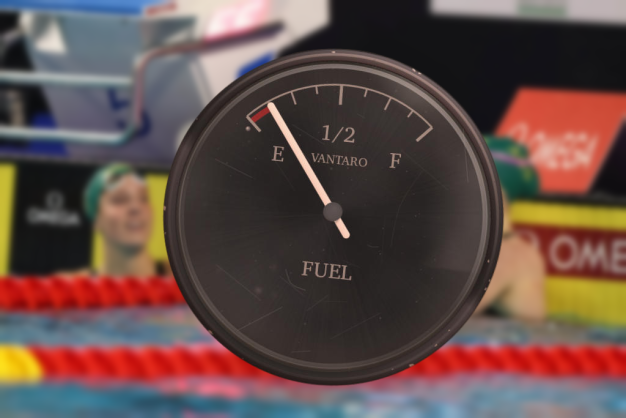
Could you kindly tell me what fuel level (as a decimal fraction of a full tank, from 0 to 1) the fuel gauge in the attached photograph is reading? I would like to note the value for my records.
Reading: 0.125
